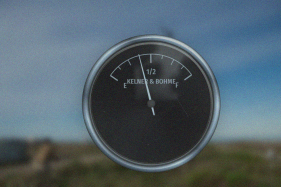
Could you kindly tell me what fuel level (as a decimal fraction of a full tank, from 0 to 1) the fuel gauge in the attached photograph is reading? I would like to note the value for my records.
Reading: 0.375
